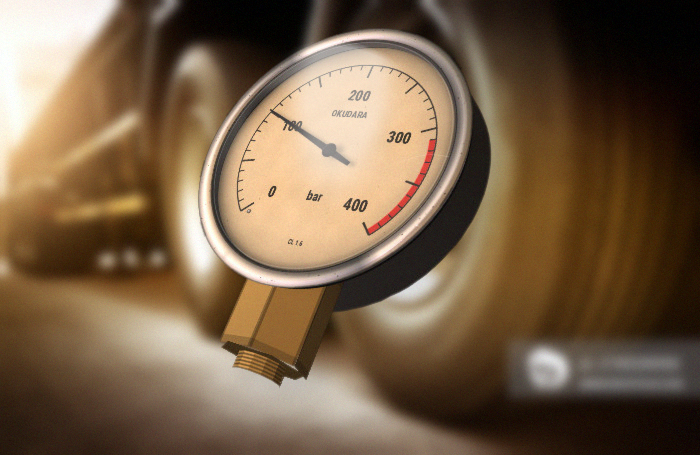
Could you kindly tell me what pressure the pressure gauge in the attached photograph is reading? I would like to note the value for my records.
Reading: 100 bar
